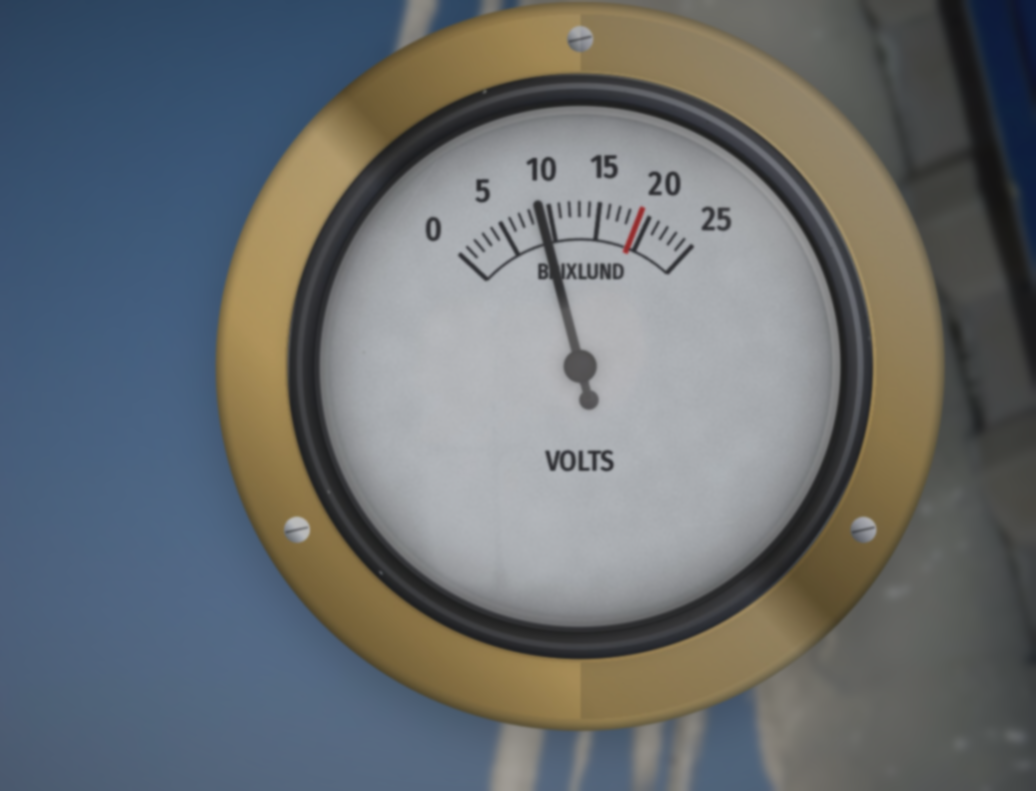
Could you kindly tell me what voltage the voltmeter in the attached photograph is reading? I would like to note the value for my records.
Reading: 9 V
